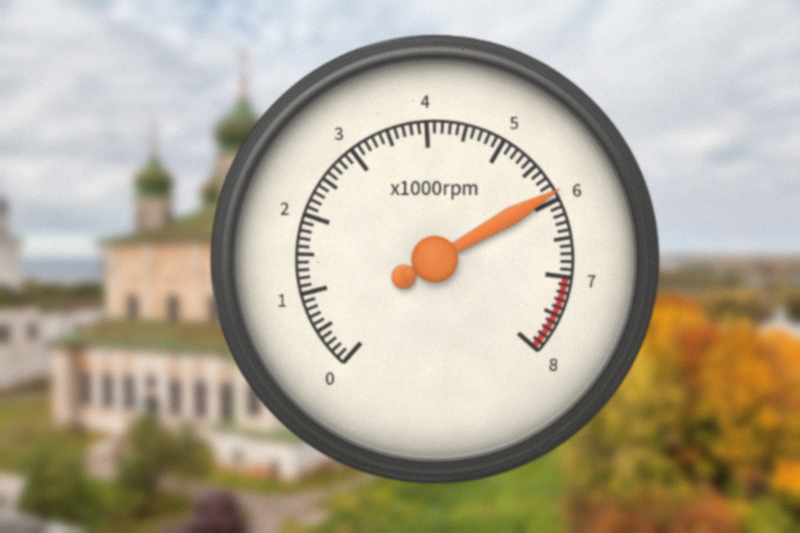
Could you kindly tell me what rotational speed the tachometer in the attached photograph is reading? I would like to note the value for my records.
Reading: 5900 rpm
